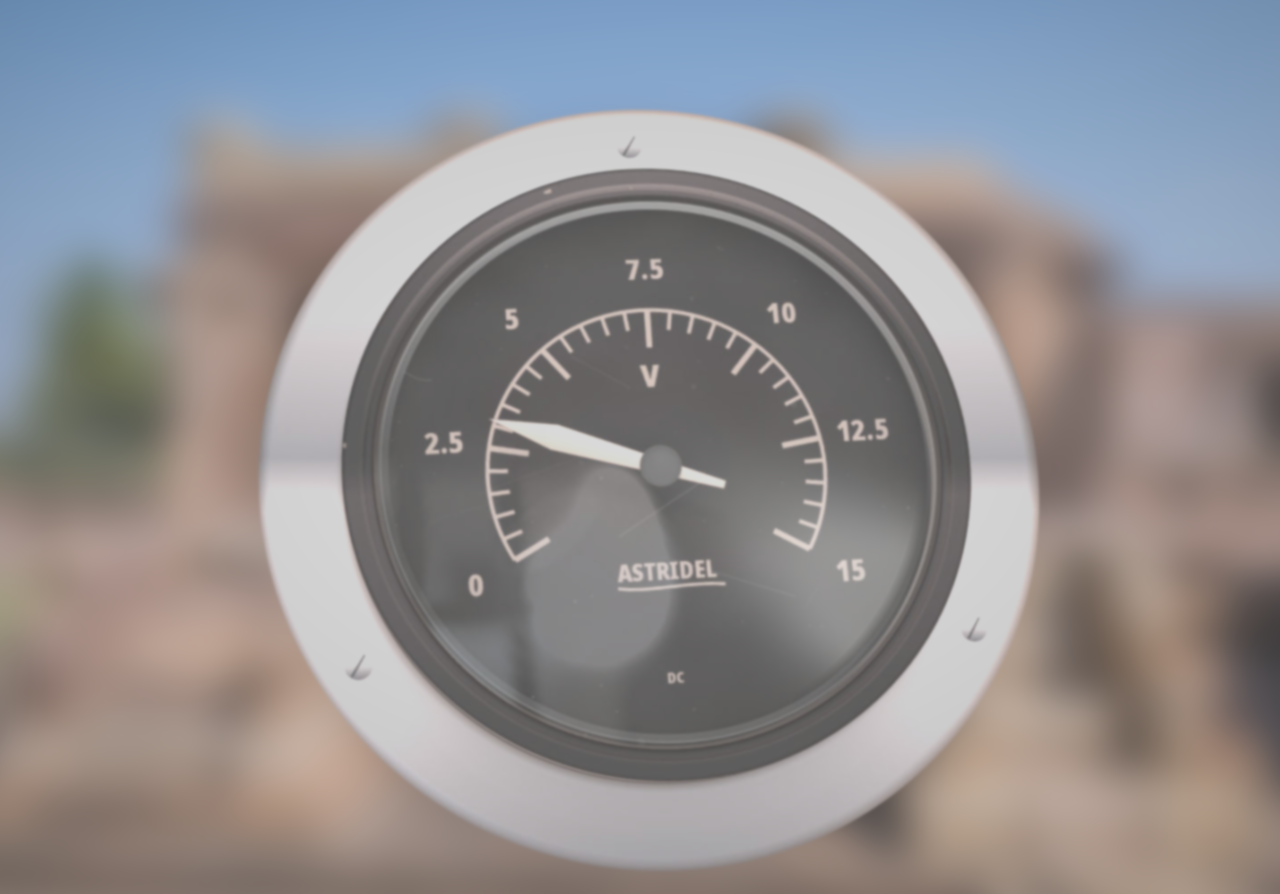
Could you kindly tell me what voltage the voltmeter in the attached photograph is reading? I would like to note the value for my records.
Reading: 3 V
